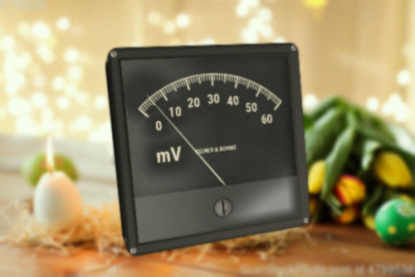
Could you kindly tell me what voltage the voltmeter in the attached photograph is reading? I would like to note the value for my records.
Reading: 5 mV
